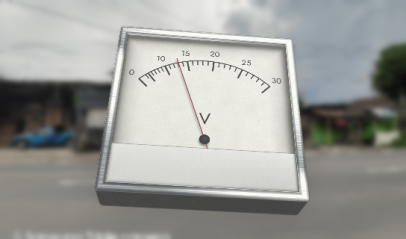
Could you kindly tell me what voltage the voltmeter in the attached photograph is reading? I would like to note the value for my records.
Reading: 13 V
